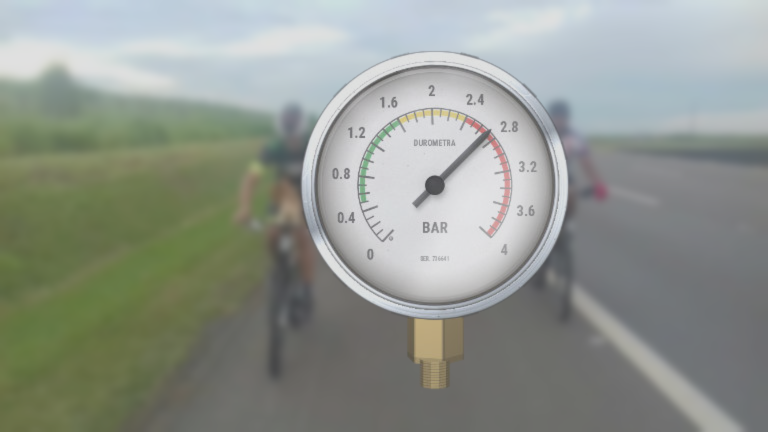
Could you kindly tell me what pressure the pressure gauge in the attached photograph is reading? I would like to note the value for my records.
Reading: 2.7 bar
